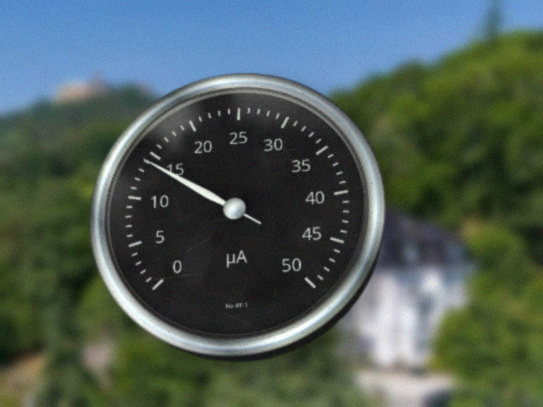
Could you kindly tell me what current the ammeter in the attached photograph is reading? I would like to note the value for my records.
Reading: 14 µA
